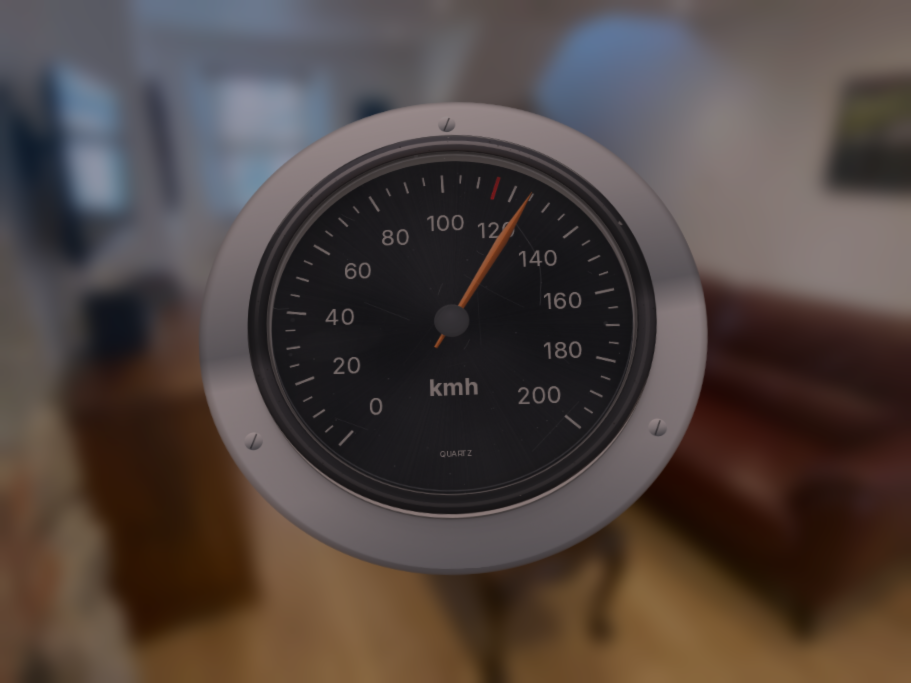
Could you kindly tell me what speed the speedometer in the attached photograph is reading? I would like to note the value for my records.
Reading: 125 km/h
